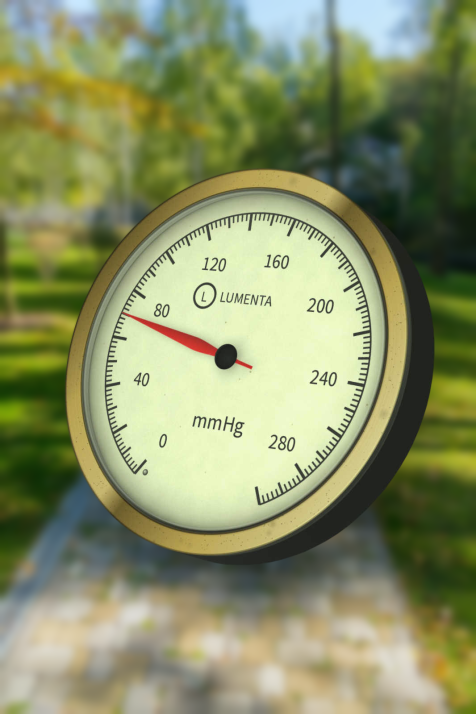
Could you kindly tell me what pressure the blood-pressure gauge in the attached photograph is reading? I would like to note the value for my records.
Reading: 70 mmHg
